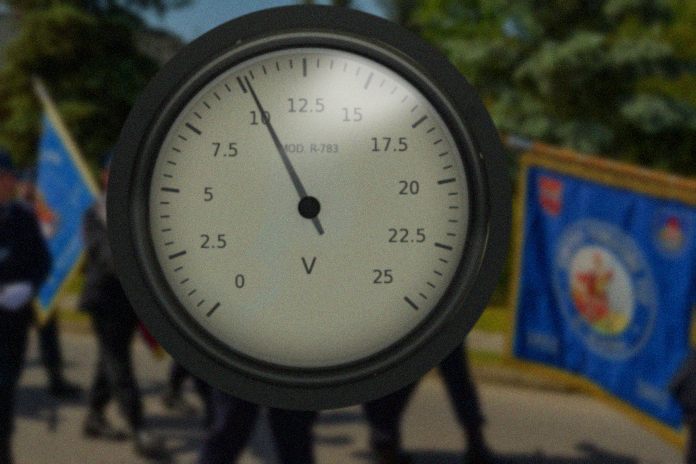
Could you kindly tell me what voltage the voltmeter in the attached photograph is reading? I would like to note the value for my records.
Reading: 10.25 V
